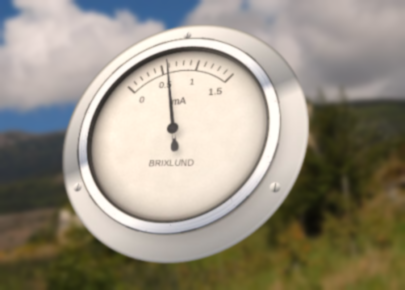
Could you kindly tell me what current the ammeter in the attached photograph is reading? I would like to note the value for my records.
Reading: 0.6 mA
